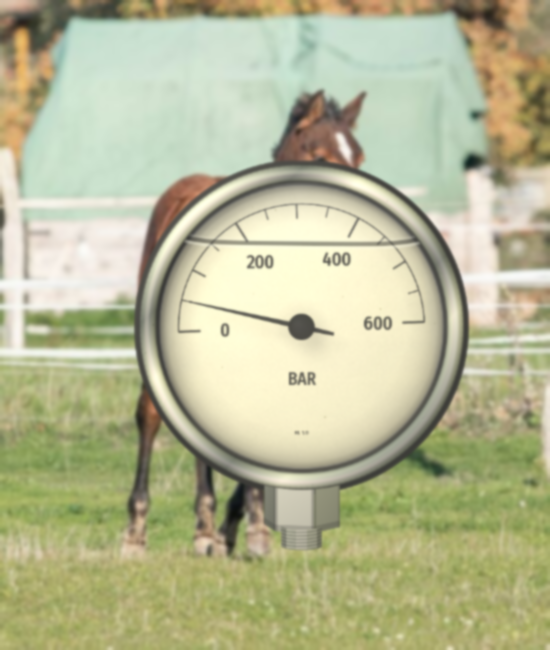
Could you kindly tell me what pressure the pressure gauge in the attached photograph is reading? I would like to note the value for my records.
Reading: 50 bar
